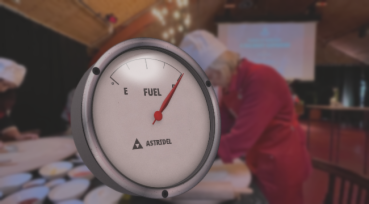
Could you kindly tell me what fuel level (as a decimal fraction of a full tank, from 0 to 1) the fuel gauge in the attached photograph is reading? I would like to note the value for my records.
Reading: 1
